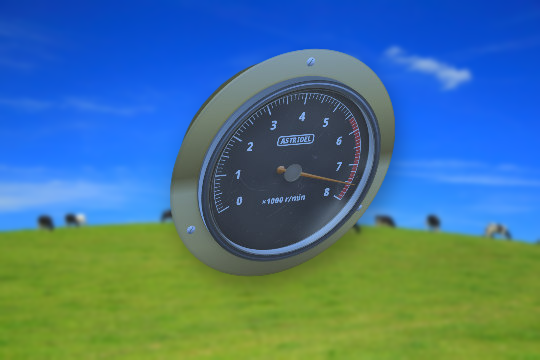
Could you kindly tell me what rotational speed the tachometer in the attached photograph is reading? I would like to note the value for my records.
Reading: 7500 rpm
